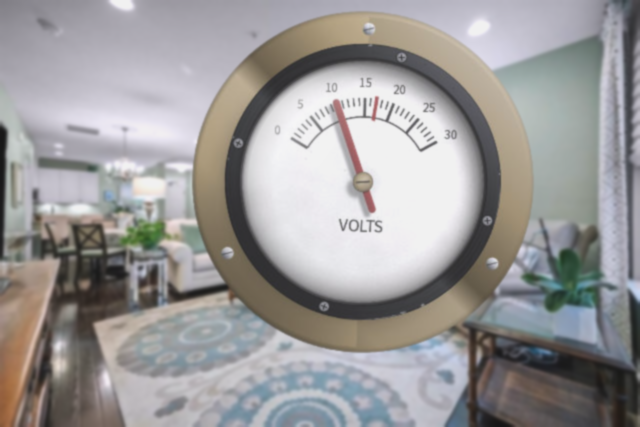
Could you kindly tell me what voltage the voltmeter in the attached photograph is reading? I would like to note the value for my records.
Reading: 10 V
